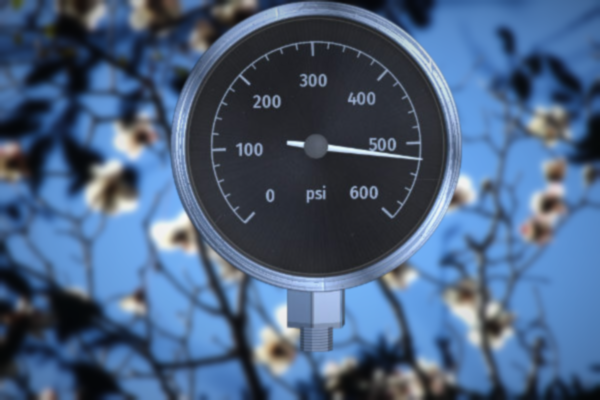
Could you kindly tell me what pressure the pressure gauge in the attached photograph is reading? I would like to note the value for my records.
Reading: 520 psi
